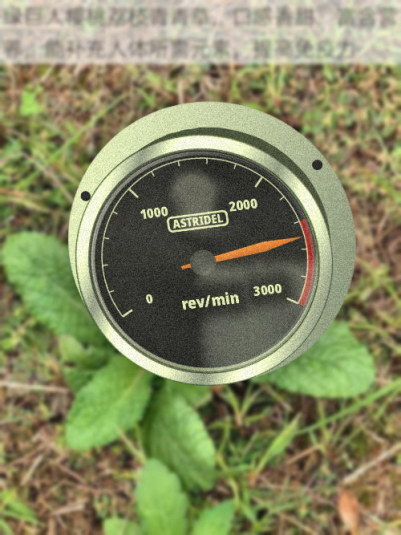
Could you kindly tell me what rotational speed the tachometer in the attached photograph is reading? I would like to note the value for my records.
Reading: 2500 rpm
